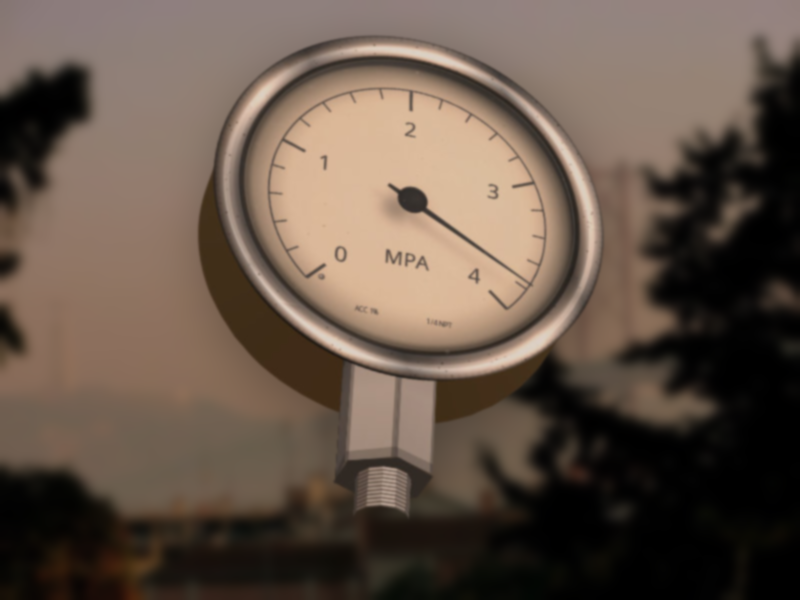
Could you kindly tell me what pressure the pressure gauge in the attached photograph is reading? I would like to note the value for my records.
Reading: 3.8 MPa
